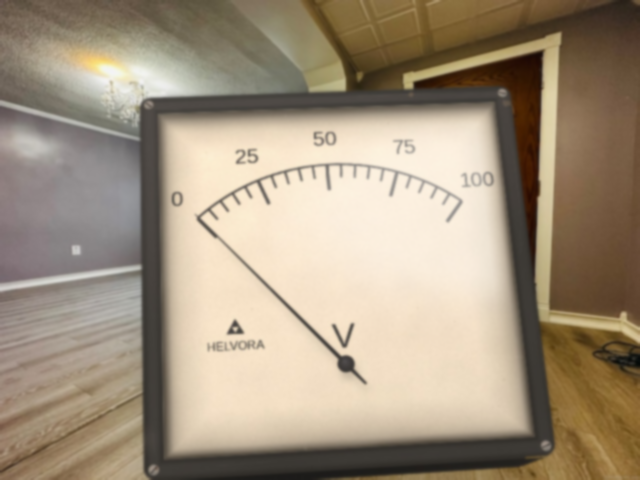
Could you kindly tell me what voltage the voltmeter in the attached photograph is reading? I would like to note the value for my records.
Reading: 0 V
